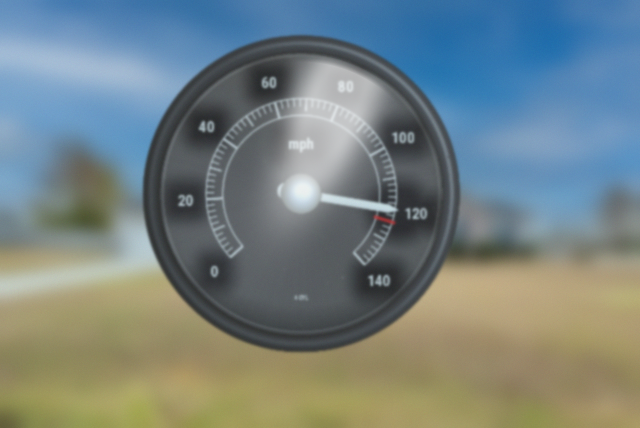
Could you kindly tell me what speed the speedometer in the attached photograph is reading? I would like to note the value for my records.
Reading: 120 mph
